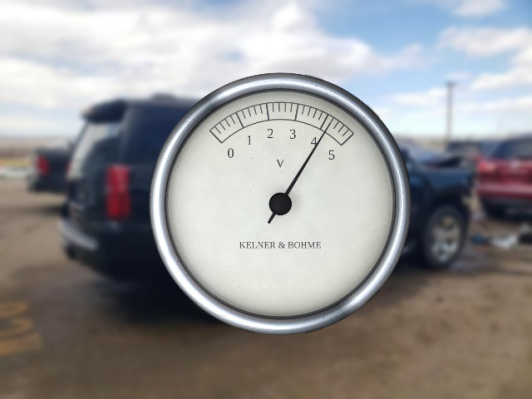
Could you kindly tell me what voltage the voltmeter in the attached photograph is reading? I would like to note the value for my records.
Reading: 4.2 V
